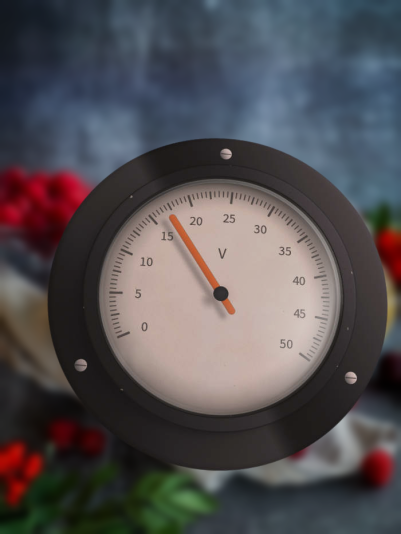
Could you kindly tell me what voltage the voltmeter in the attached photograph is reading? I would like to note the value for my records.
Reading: 17 V
